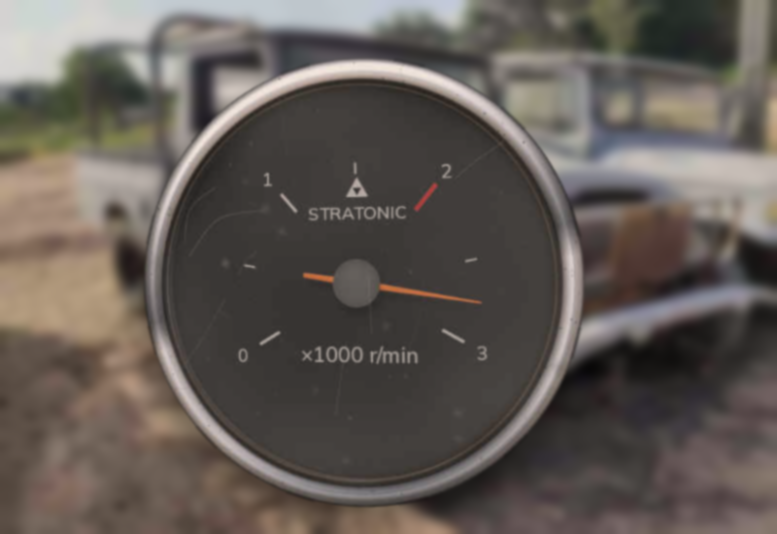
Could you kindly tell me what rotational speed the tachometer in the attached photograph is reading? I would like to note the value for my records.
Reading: 2750 rpm
